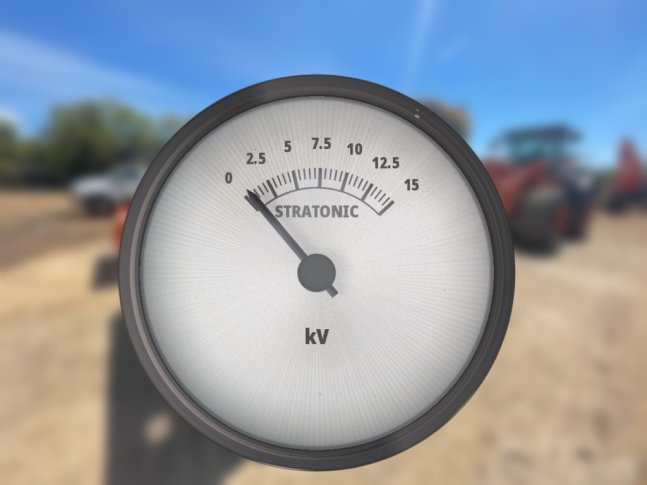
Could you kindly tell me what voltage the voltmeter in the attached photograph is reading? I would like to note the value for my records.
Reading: 0.5 kV
